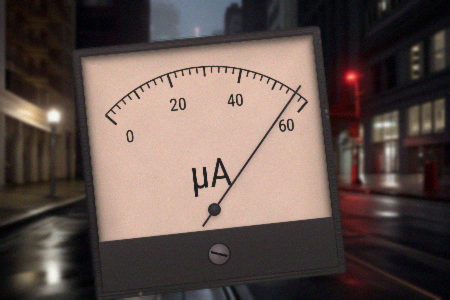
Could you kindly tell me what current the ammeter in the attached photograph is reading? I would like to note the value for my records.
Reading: 56 µA
